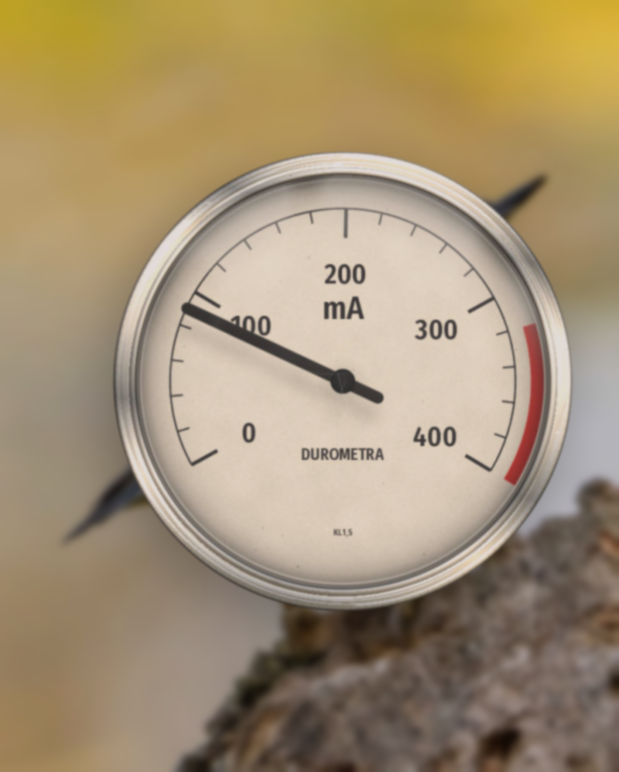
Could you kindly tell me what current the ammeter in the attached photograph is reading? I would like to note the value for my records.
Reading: 90 mA
